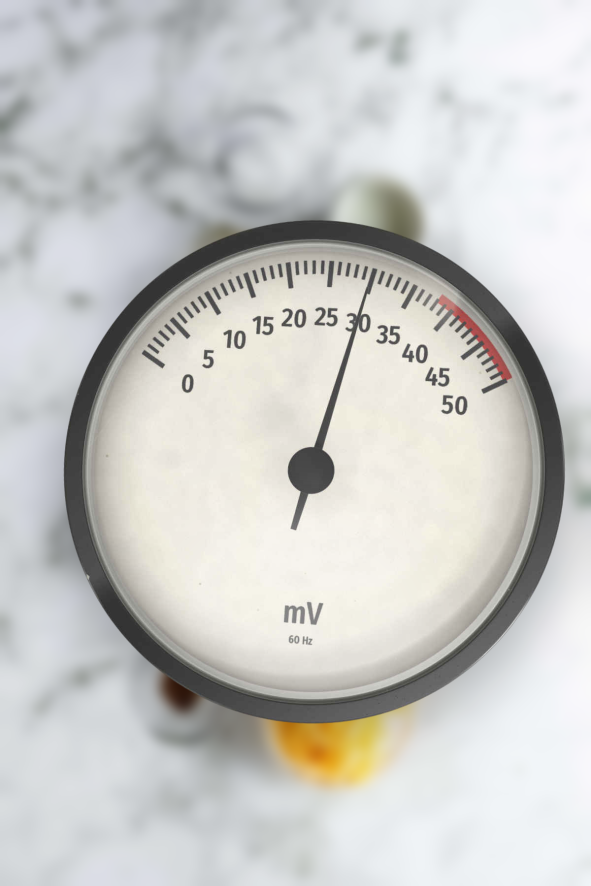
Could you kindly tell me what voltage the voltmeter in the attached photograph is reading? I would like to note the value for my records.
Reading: 30 mV
